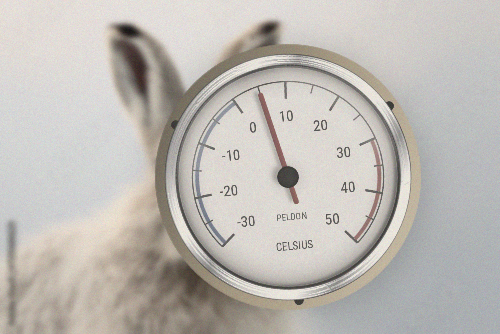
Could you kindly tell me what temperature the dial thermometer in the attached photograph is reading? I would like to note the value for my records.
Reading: 5 °C
